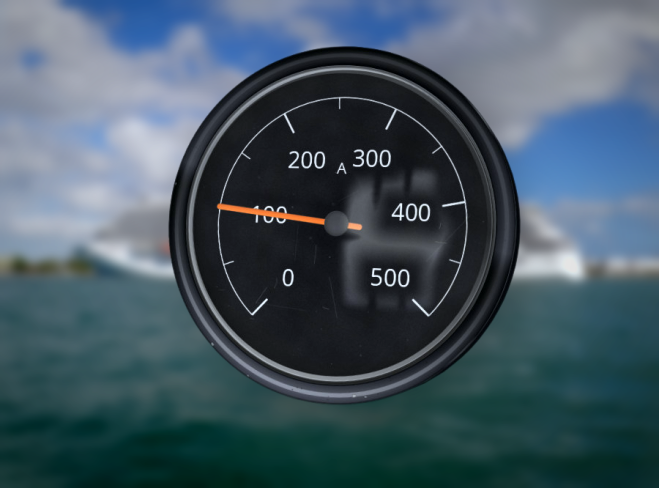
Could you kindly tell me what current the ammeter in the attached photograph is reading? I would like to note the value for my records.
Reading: 100 A
